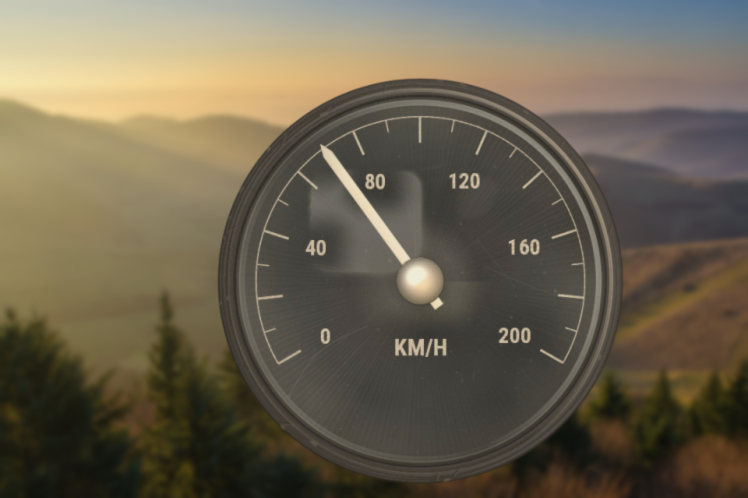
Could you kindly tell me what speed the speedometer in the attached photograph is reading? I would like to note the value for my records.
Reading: 70 km/h
